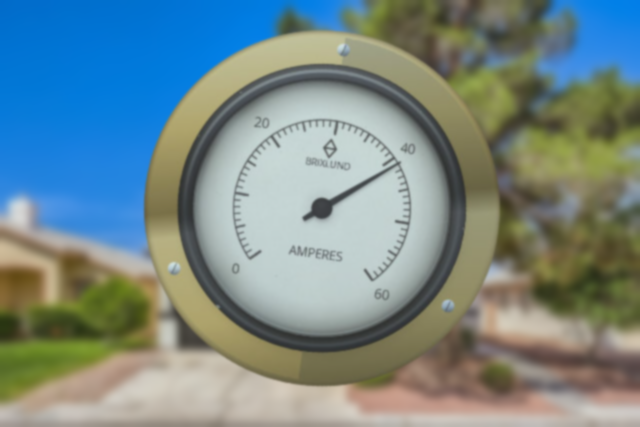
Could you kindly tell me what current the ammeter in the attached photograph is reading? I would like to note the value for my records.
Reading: 41 A
